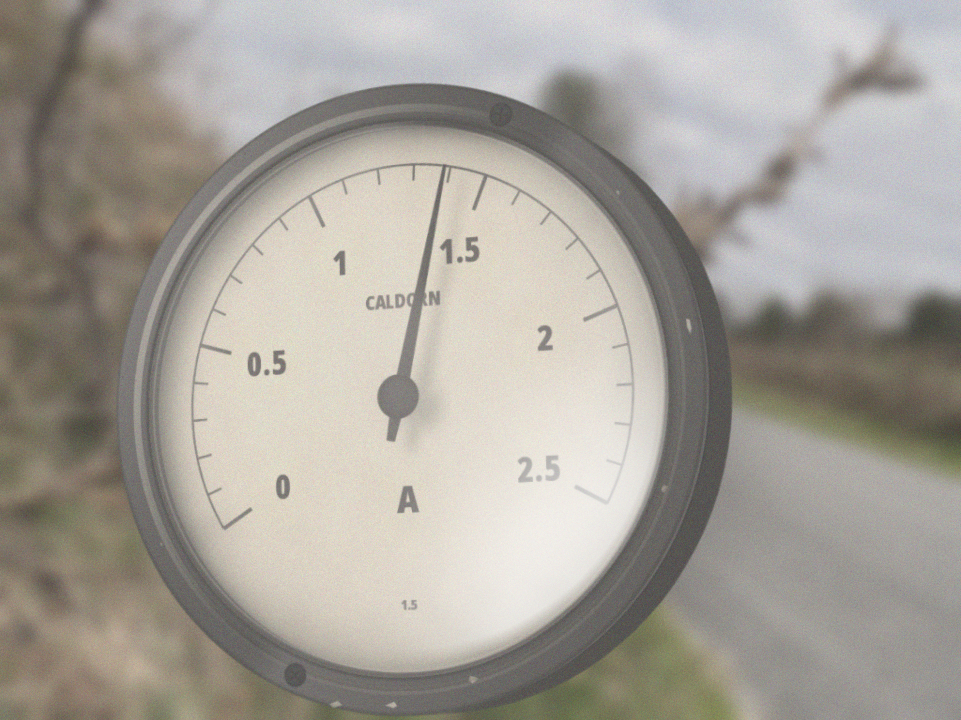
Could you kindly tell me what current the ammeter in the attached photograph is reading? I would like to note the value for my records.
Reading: 1.4 A
